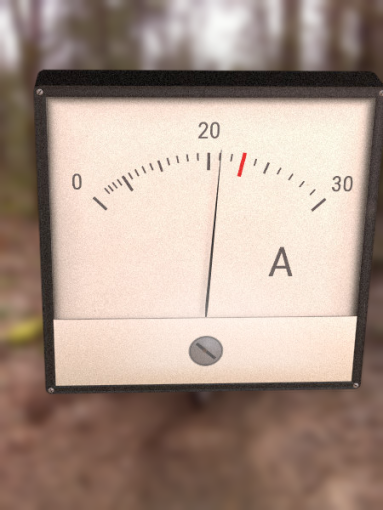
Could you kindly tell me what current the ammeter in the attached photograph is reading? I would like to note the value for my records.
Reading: 21 A
